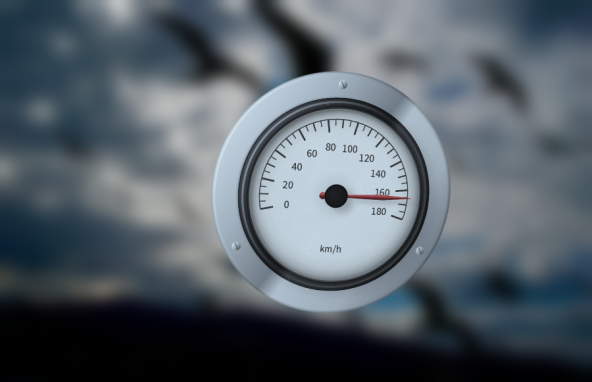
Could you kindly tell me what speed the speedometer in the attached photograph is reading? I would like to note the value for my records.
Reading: 165 km/h
